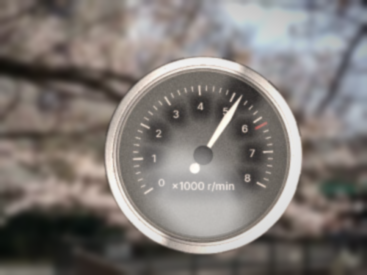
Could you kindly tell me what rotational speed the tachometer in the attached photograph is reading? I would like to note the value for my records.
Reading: 5200 rpm
